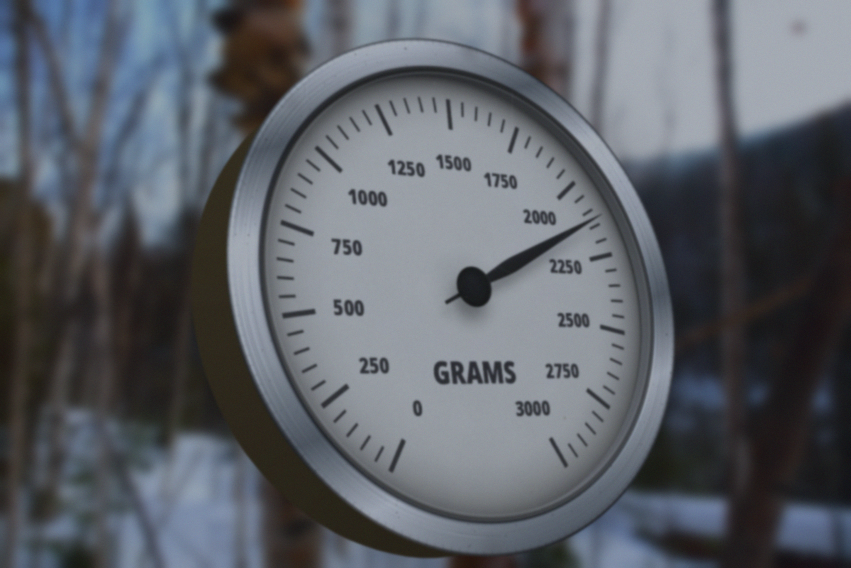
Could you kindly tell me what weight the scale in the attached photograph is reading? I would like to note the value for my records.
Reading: 2125 g
